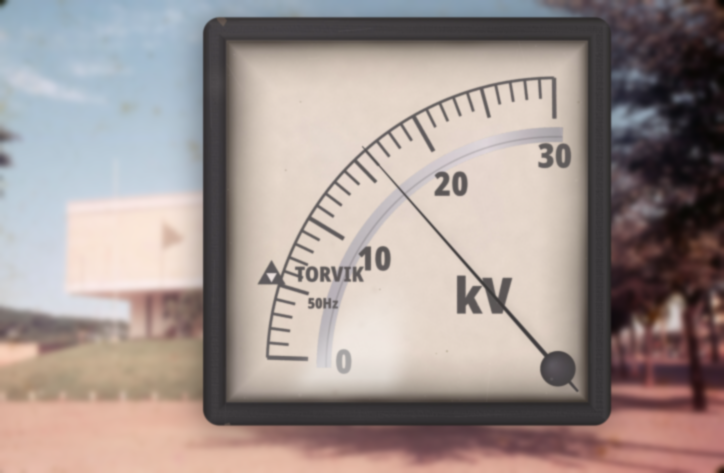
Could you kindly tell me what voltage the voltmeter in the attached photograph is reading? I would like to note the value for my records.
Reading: 16 kV
